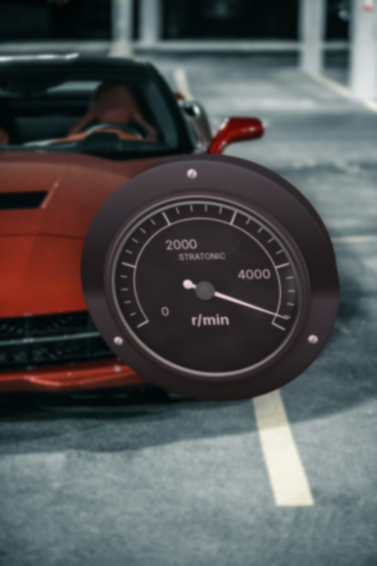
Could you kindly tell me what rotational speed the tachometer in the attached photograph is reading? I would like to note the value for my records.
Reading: 4800 rpm
